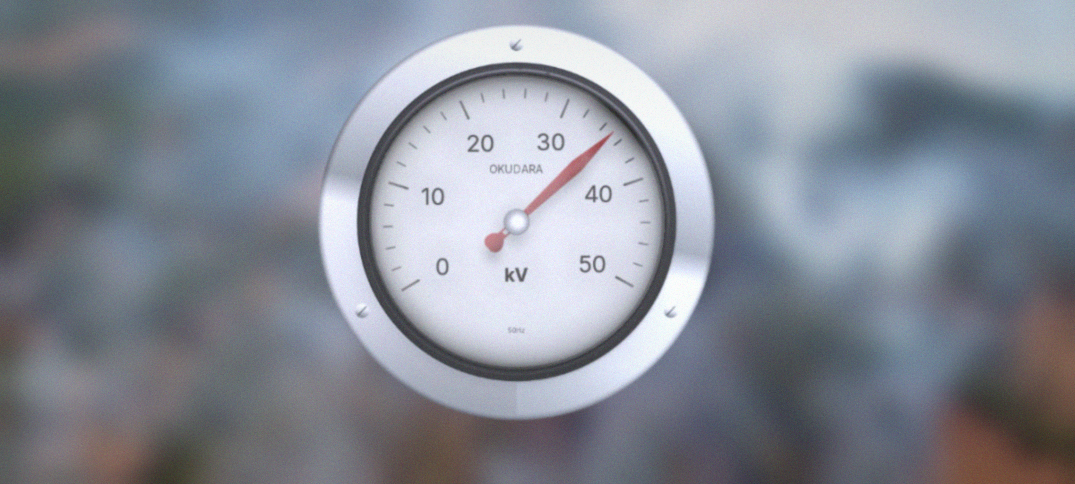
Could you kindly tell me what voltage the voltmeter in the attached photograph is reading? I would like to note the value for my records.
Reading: 35 kV
